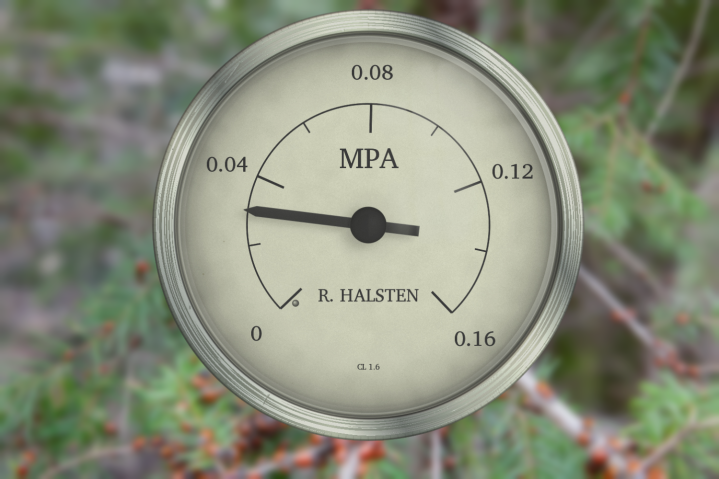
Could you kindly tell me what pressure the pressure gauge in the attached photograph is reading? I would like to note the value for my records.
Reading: 0.03 MPa
